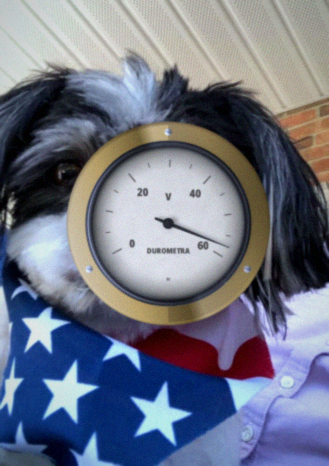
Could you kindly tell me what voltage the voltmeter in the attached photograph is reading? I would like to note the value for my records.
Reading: 57.5 V
